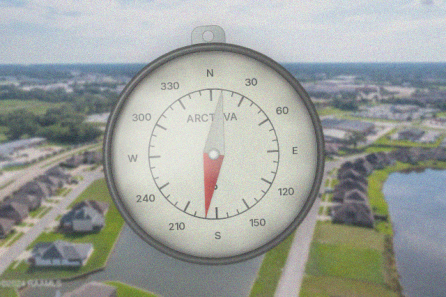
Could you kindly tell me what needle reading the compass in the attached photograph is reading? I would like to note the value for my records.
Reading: 190 °
